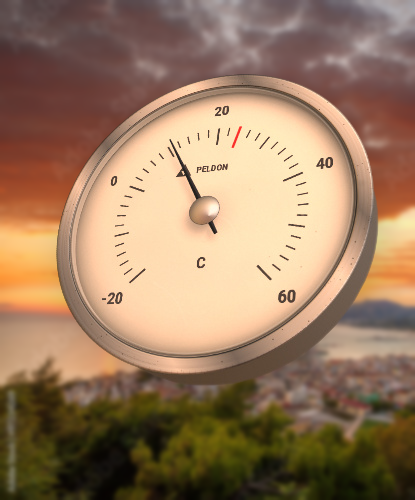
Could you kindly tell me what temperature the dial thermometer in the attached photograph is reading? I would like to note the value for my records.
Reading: 11 °C
